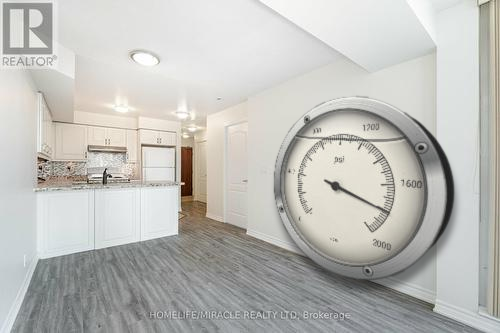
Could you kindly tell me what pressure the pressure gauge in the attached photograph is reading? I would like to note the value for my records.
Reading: 1800 psi
